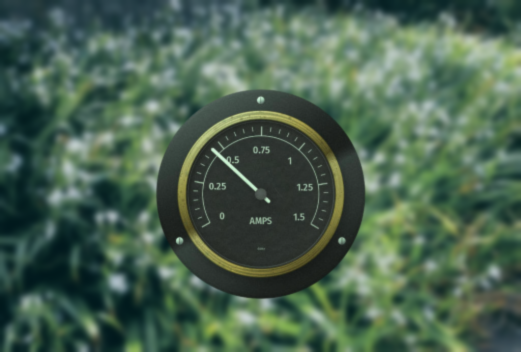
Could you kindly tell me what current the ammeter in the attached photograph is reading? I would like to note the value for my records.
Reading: 0.45 A
